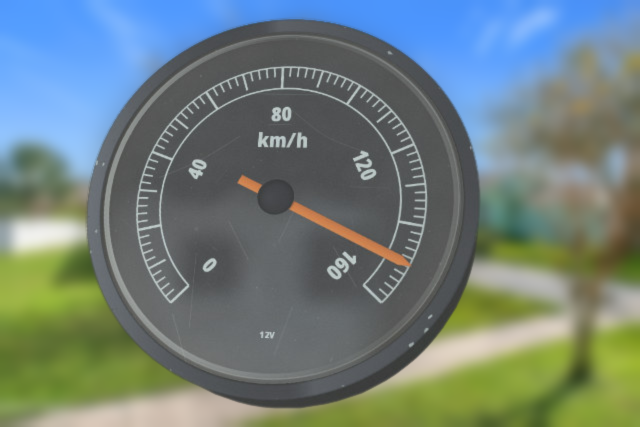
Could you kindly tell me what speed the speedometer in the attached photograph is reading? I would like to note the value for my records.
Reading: 150 km/h
